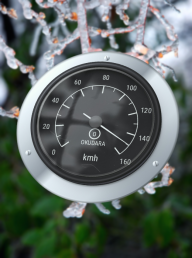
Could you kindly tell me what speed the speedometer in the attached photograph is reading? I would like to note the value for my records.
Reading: 150 km/h
